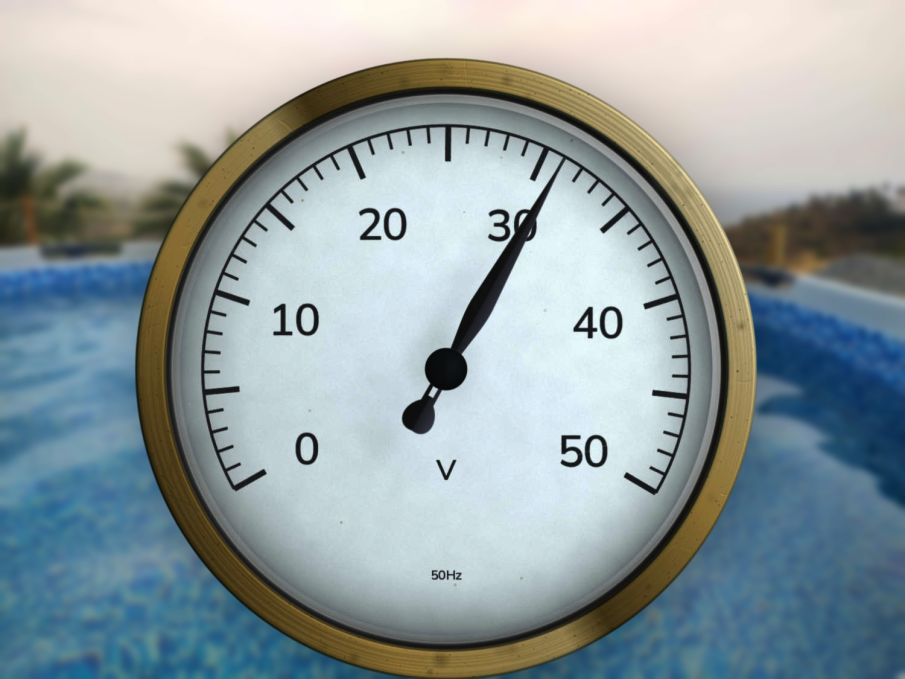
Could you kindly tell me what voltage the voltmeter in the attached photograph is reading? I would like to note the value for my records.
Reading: 31 V
